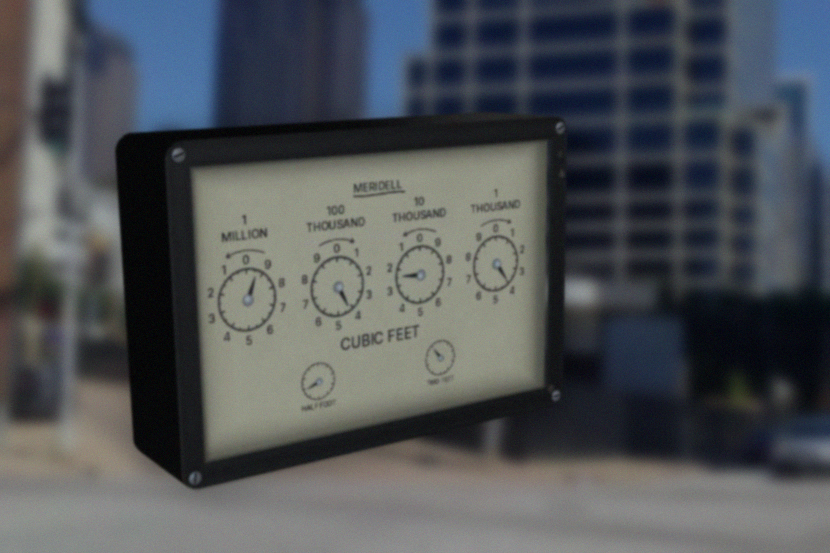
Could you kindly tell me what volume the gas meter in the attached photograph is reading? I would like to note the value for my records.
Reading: 942400 ft³
